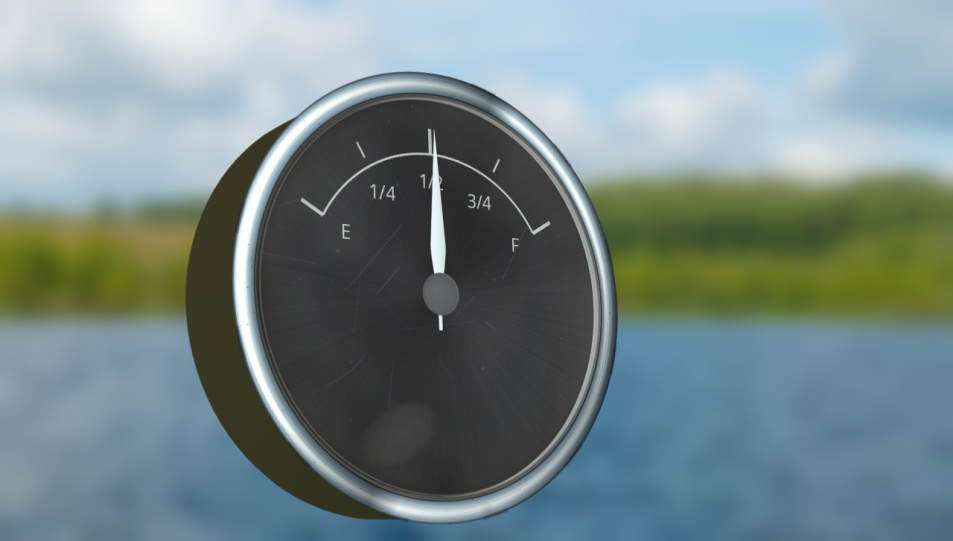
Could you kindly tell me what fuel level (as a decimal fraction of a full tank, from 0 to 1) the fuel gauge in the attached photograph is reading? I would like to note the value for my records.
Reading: 0.5
